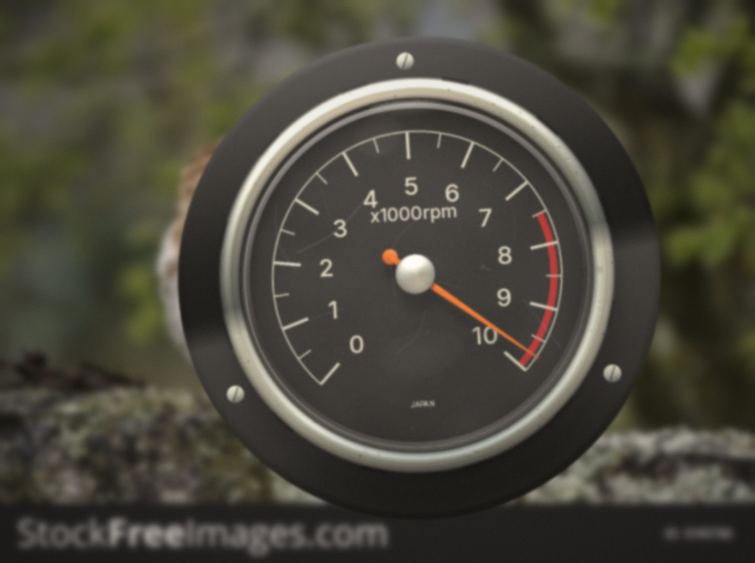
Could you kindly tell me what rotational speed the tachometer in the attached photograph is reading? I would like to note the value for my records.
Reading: 9750 rpm
